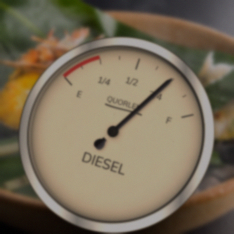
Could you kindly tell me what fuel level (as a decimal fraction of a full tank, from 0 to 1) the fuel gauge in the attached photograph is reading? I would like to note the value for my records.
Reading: 0.75
